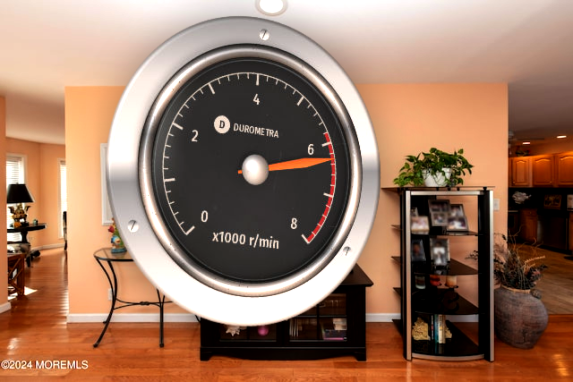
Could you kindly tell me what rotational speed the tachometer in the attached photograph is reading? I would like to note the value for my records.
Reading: 6300 rpm
